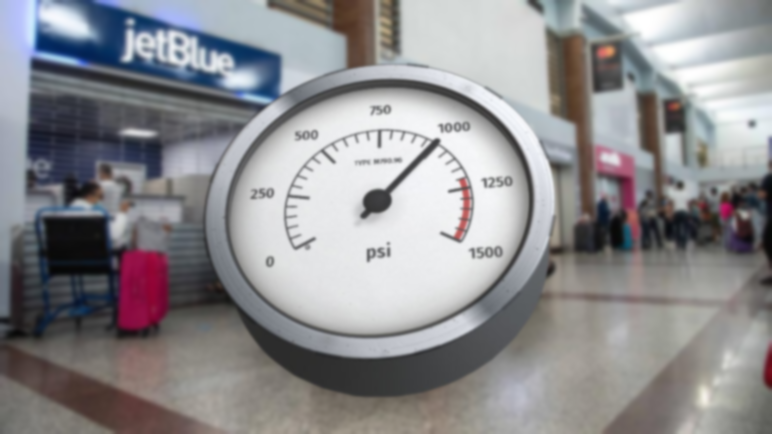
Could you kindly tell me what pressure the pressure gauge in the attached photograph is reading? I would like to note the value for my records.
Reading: 1000 psi
